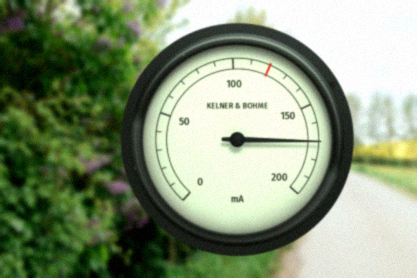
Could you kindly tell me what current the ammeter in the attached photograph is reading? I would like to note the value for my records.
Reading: 170 mA
